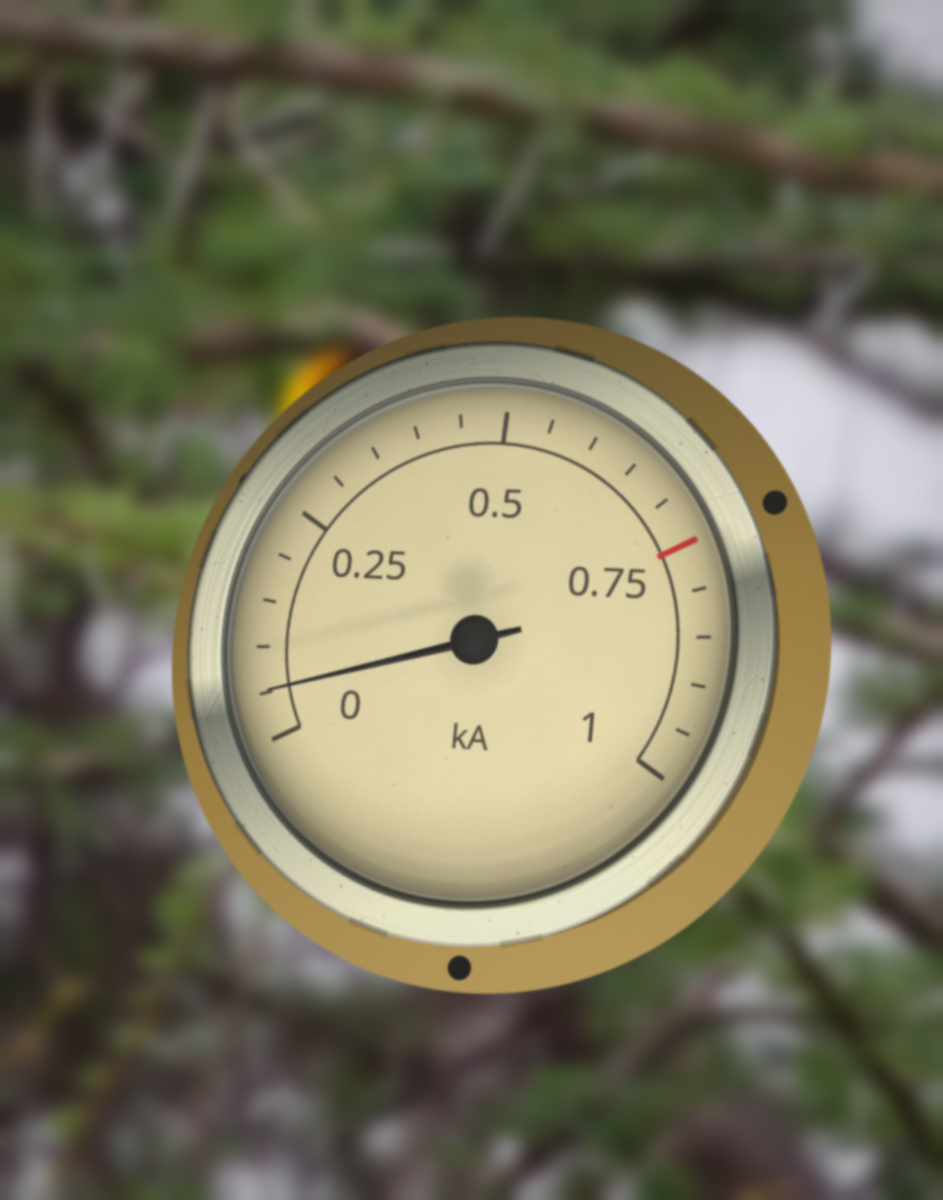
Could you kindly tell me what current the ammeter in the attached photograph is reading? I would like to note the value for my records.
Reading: 0.05 kA
